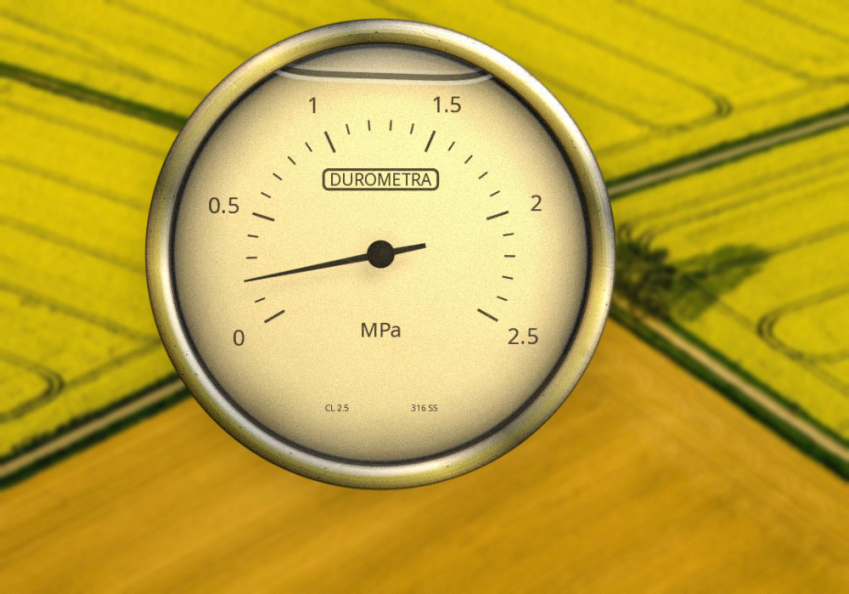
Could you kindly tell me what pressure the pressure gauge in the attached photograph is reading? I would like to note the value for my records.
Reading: 0.2 MPa
